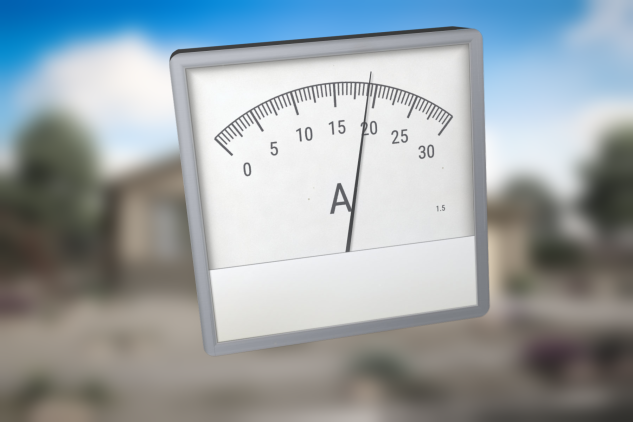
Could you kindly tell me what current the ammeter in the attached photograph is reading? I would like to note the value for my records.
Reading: 19 A
